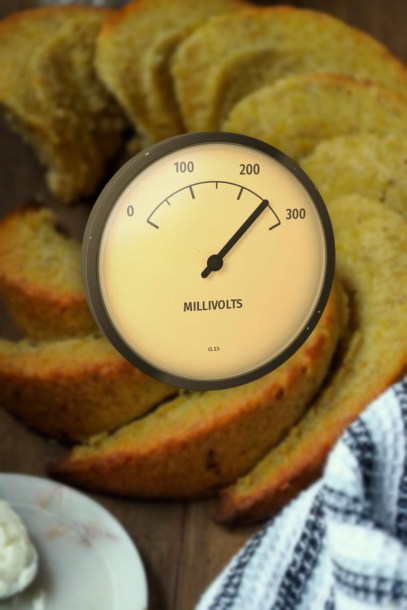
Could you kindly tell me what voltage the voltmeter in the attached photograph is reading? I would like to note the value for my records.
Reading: 250 mV
